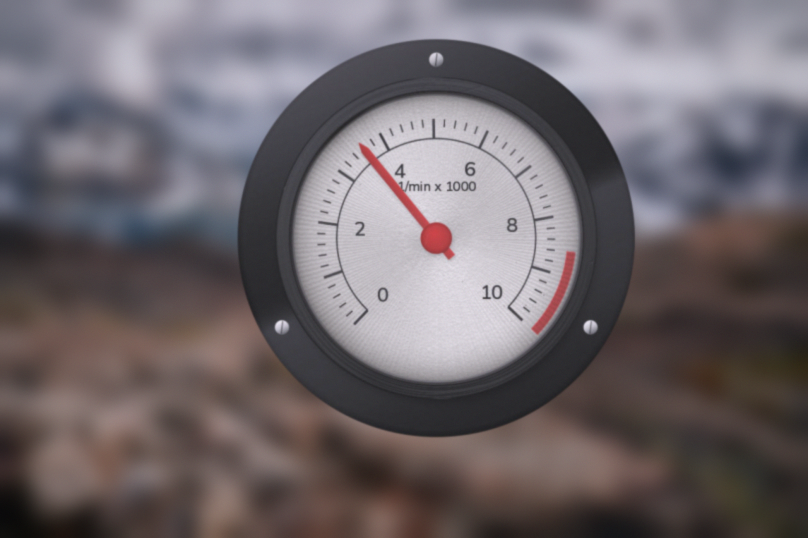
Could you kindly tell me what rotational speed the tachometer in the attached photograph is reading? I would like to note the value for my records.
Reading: 3600 rpm
